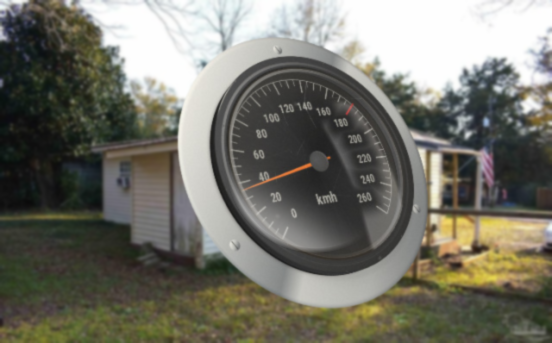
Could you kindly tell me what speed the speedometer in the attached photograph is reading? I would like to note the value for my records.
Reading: 35 km/h
